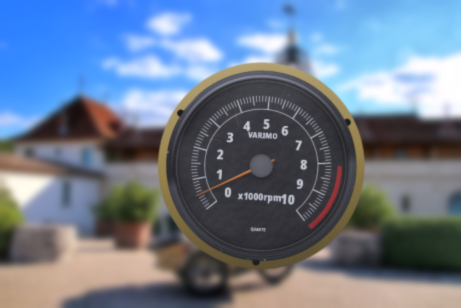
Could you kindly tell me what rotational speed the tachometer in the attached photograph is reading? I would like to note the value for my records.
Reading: 500 rpm
